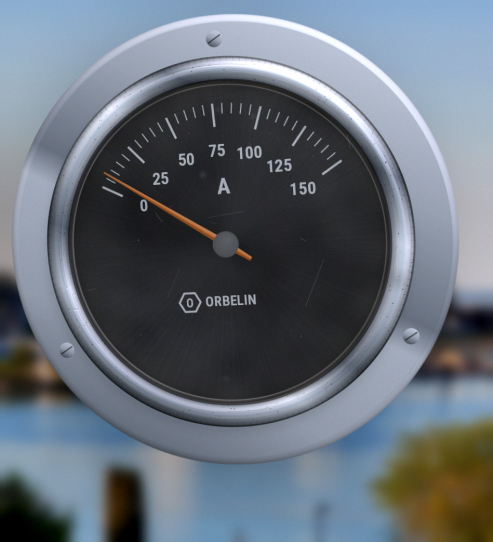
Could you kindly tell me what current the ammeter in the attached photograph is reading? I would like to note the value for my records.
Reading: 7.5 A
